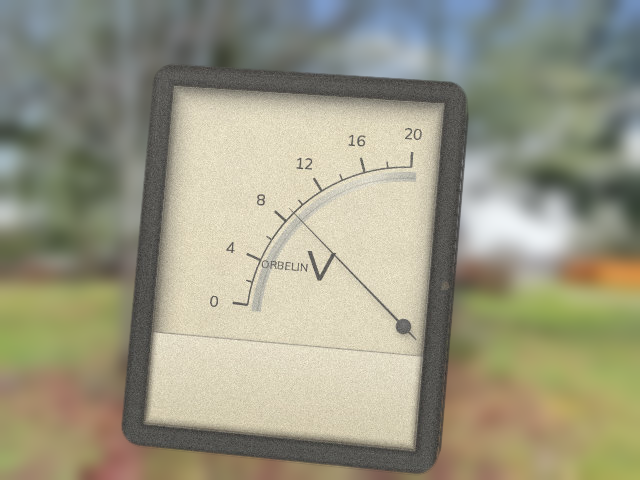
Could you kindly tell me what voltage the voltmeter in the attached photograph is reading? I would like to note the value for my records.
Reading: 9 V
